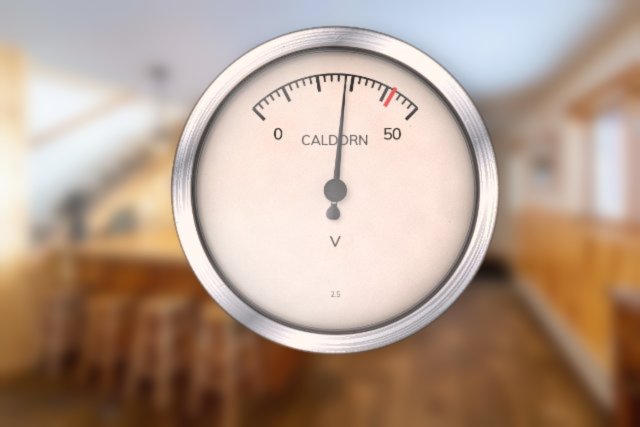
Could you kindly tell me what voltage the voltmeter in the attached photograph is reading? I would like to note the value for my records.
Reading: 28 V
